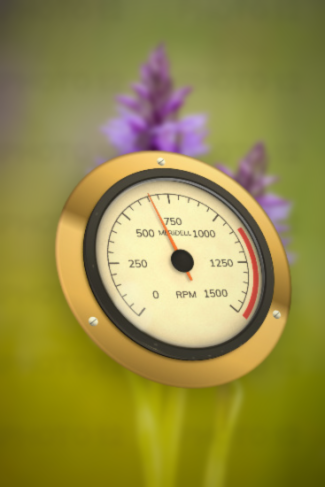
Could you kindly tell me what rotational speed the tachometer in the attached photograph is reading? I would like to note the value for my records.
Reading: 650 rpm
